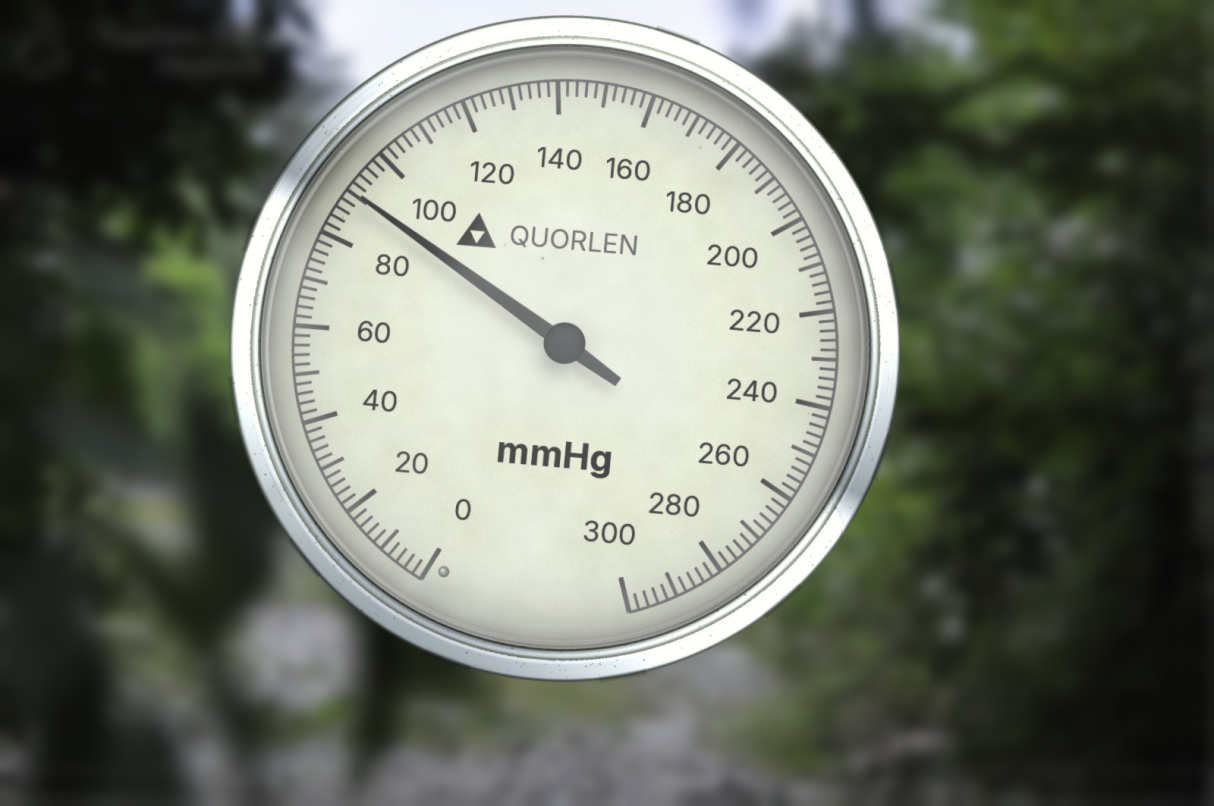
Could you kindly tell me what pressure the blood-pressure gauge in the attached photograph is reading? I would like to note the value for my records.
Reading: 90 mmHg
